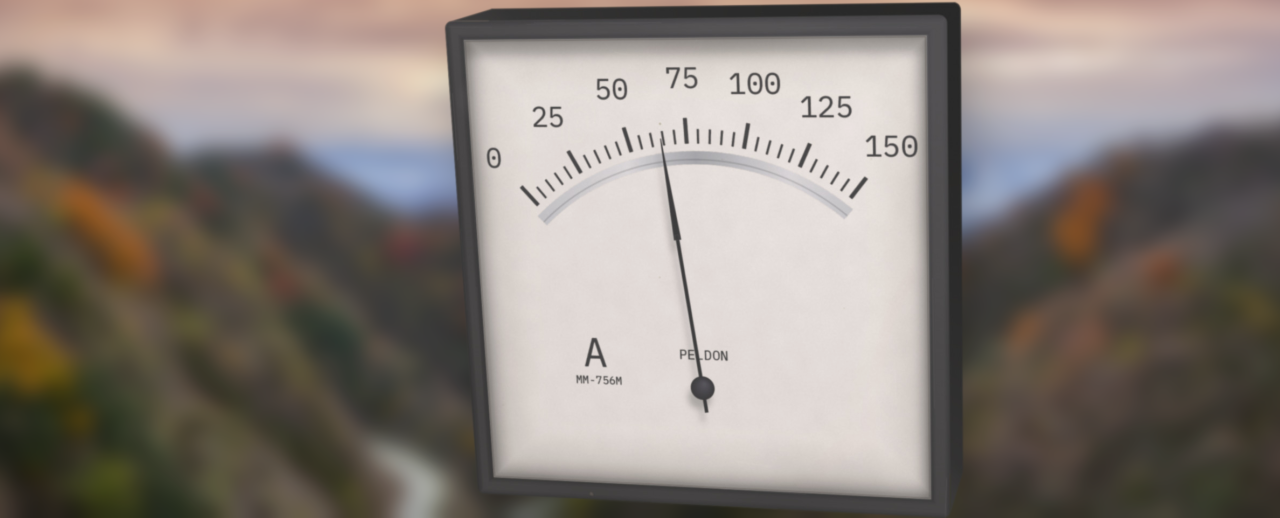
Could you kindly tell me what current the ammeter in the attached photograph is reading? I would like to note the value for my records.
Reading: 65 A
